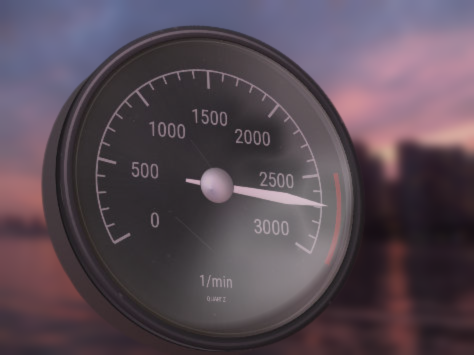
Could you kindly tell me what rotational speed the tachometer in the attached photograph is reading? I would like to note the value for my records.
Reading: 2700 rpm
